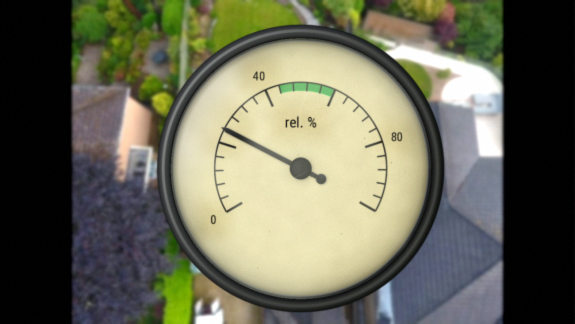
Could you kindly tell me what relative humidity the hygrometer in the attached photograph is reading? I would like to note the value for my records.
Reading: 24 %
